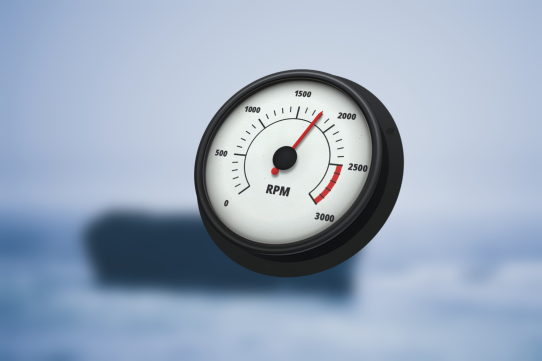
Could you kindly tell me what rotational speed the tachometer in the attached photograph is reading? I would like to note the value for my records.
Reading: 1800 rpm
